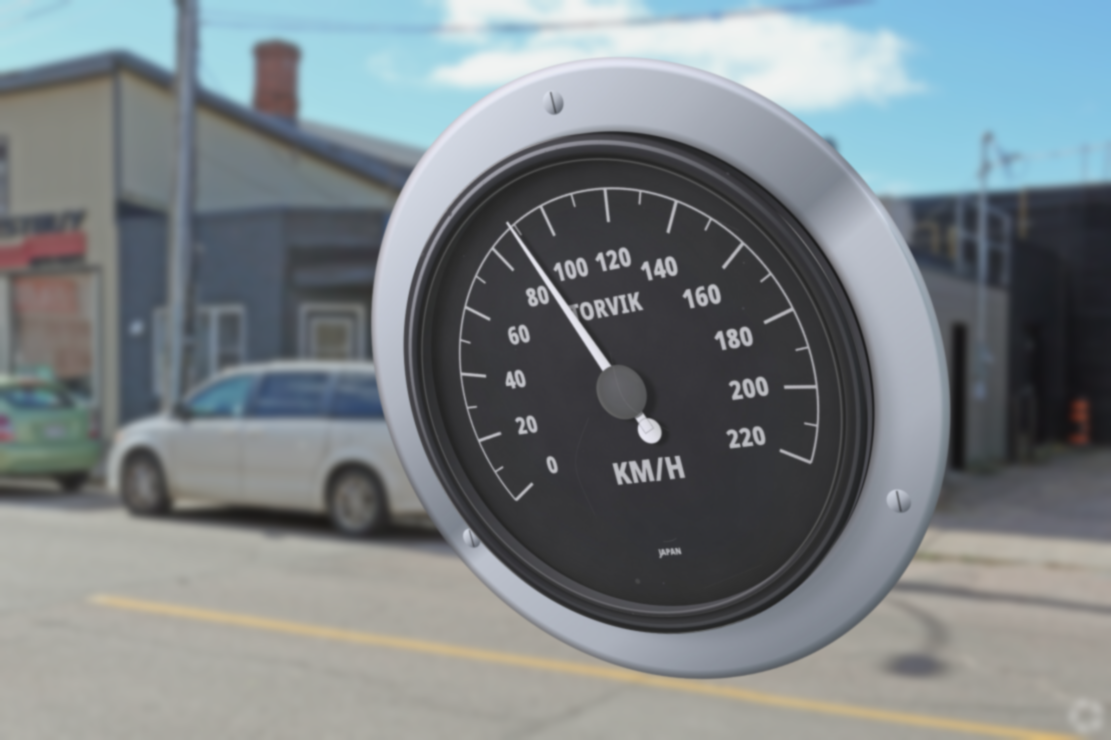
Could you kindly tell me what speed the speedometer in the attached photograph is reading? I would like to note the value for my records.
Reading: 90 km/h
